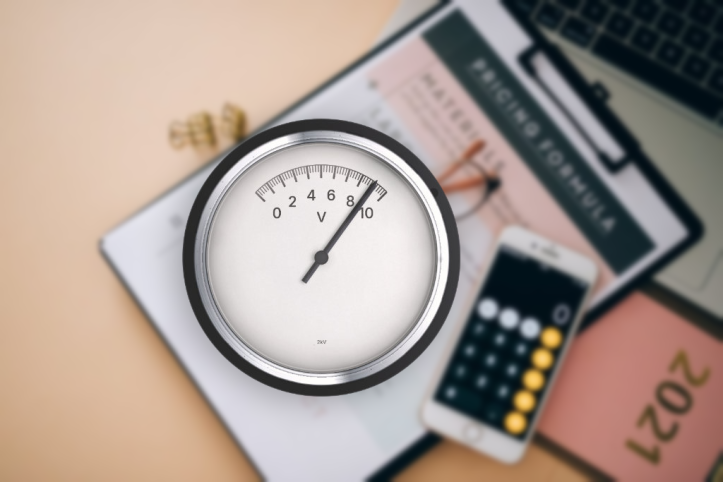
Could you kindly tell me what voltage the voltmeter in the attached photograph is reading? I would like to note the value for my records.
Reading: 9 V
